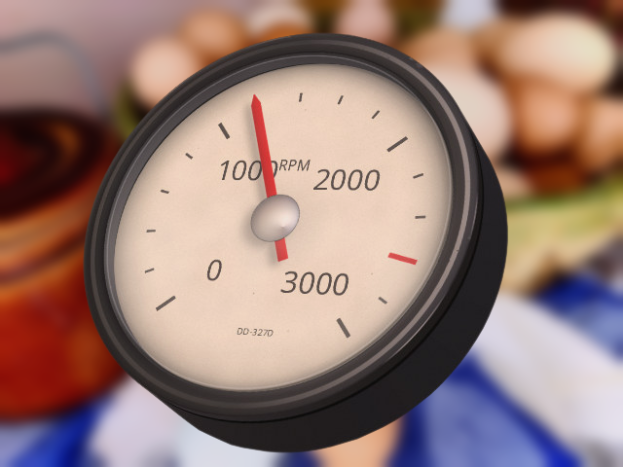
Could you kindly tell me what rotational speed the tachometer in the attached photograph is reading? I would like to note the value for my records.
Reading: 1200 rpm
